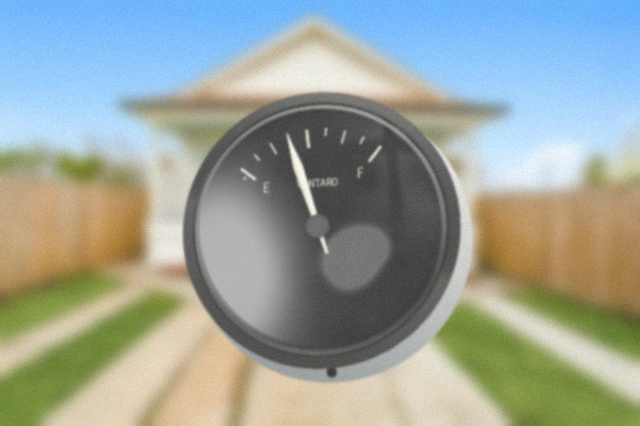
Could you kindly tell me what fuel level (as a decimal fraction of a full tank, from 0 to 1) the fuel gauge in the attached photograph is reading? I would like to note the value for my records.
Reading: 0.375
